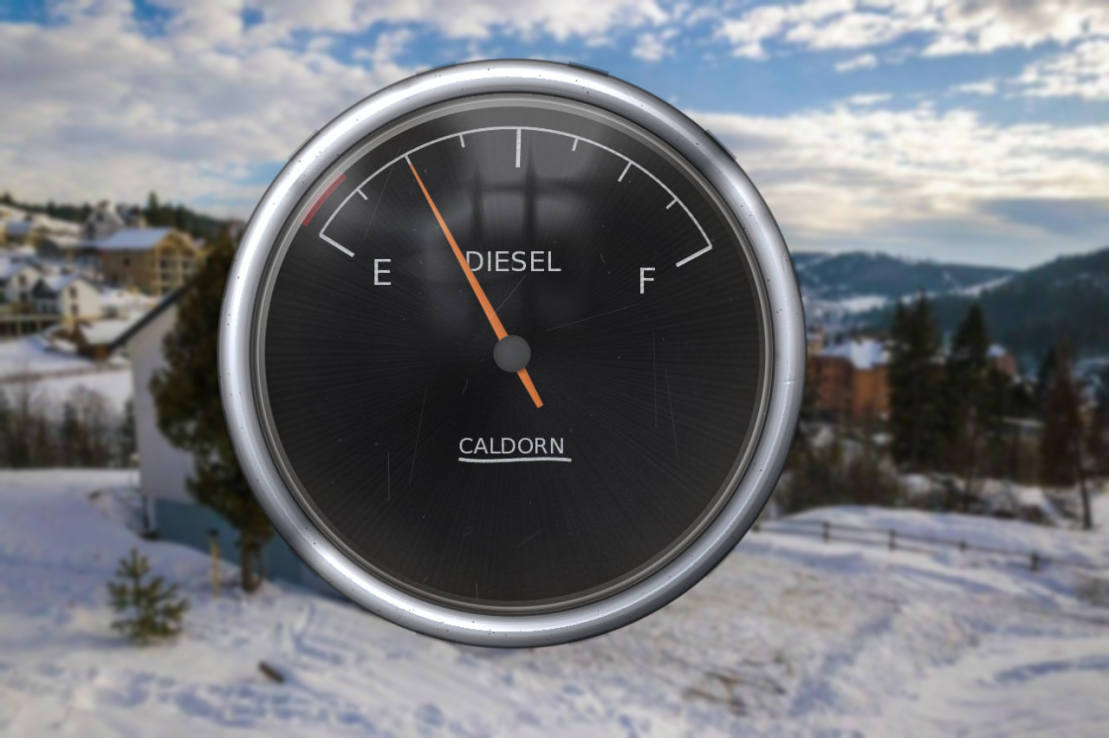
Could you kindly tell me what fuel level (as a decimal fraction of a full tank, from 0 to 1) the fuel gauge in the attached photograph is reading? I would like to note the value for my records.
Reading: 0.25
